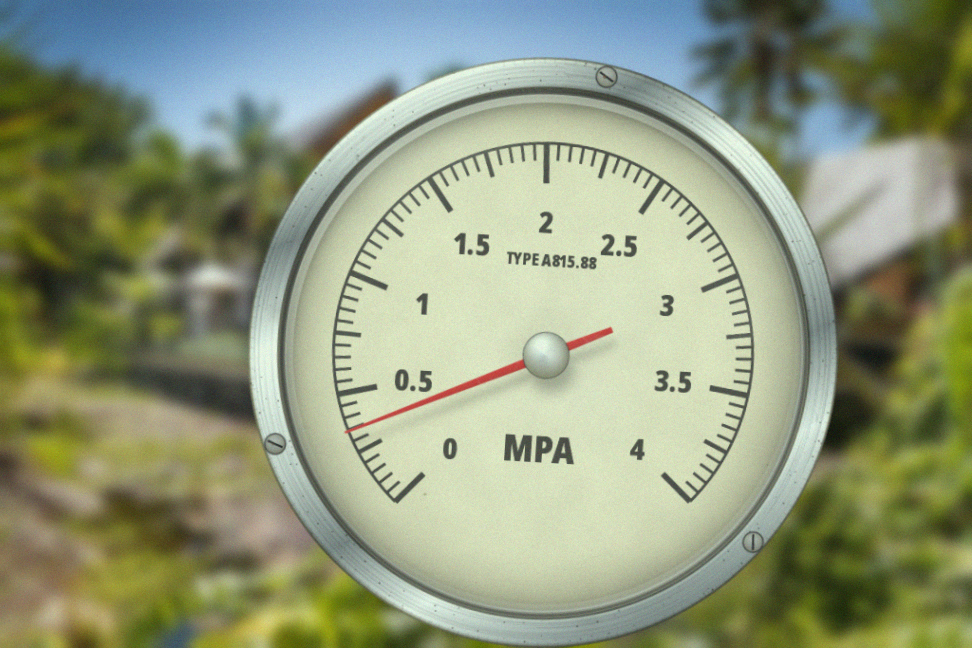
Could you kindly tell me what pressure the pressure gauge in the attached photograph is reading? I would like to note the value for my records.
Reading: 0.35 MPa
